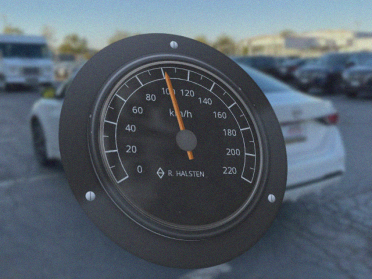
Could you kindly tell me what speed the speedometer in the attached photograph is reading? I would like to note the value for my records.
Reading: 100 km/h
